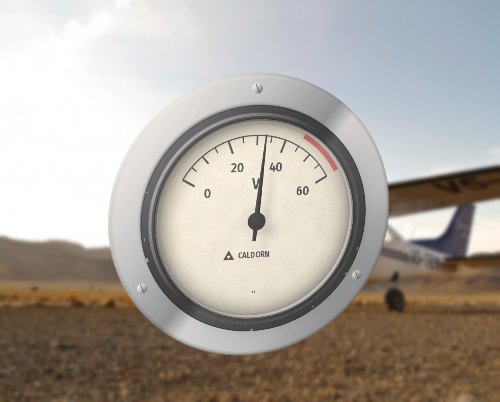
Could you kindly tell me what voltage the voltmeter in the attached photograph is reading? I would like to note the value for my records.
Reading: 32.5 V
